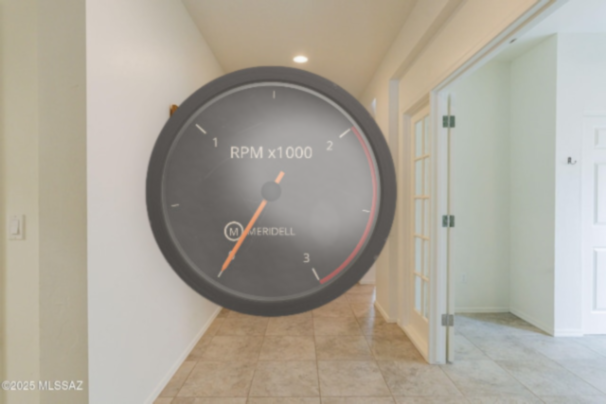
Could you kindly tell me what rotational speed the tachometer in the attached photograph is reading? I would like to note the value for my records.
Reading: 0 rpm
